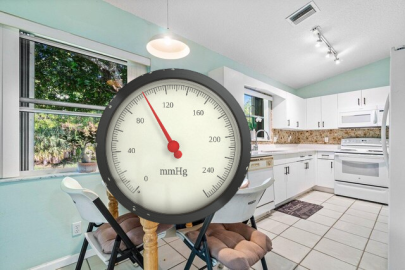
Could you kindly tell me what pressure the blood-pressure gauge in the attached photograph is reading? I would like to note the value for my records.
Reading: 100 mmHg
